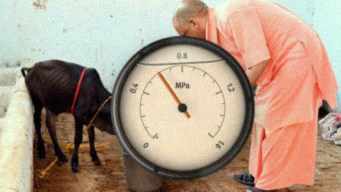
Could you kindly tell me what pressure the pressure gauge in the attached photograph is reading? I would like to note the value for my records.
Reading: 0.6 MPa
